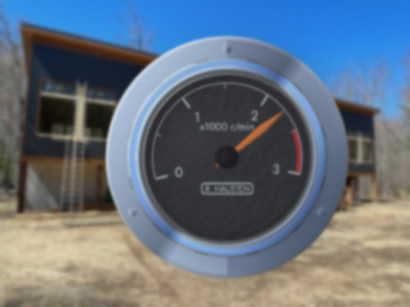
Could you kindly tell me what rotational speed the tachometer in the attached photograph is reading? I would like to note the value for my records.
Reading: 2250 rpm
